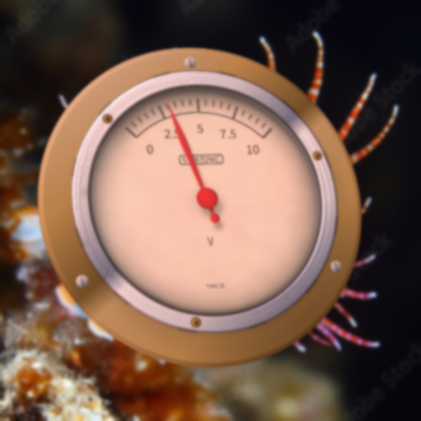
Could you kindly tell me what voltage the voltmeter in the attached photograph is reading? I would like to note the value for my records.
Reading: 3 V
